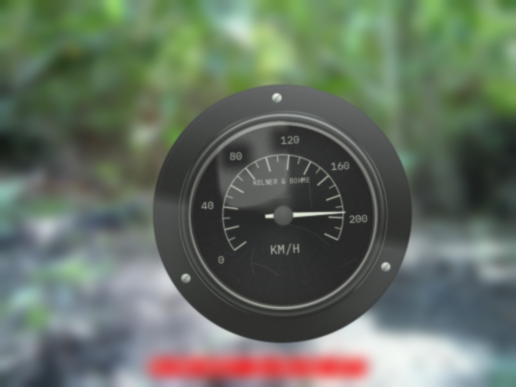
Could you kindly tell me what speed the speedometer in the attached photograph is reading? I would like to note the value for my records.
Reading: 195 km/h
